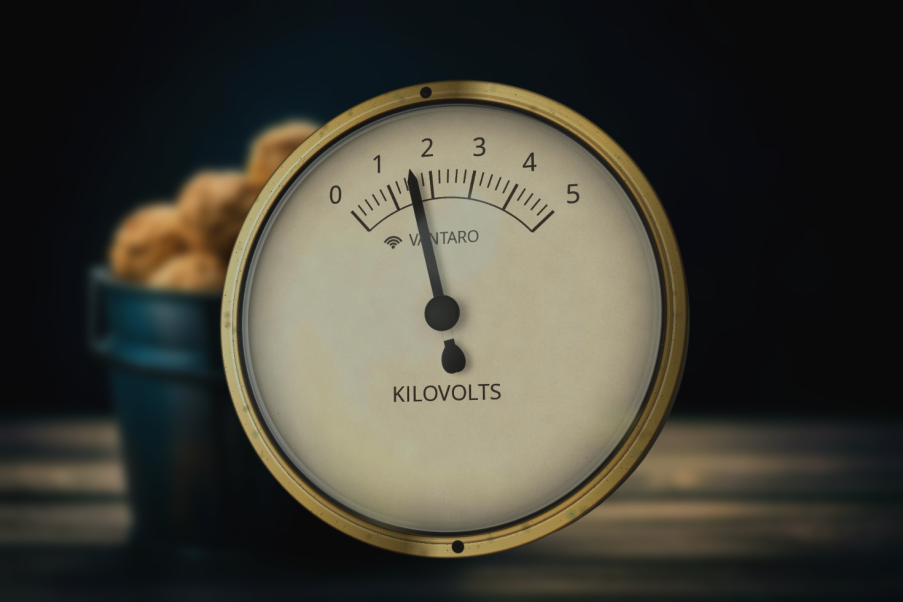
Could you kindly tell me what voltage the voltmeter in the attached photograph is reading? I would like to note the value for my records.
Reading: 1.6 kV
